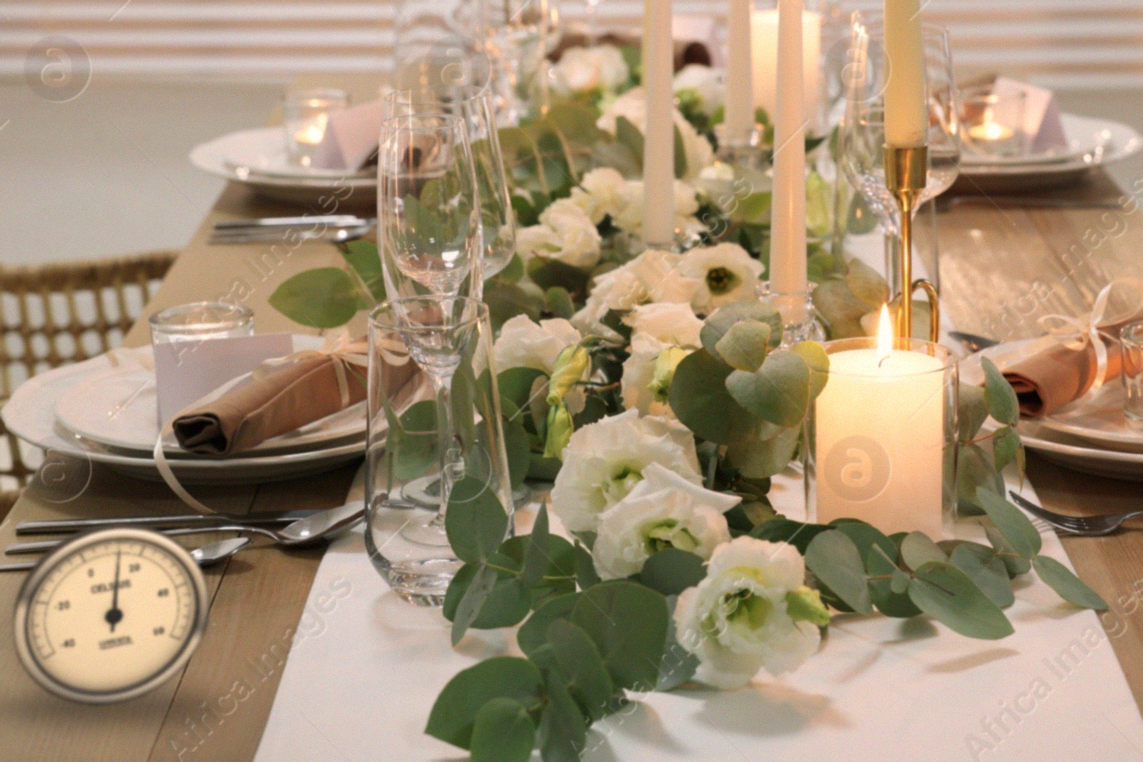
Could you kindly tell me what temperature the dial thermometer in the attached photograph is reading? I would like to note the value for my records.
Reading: 12 °C
